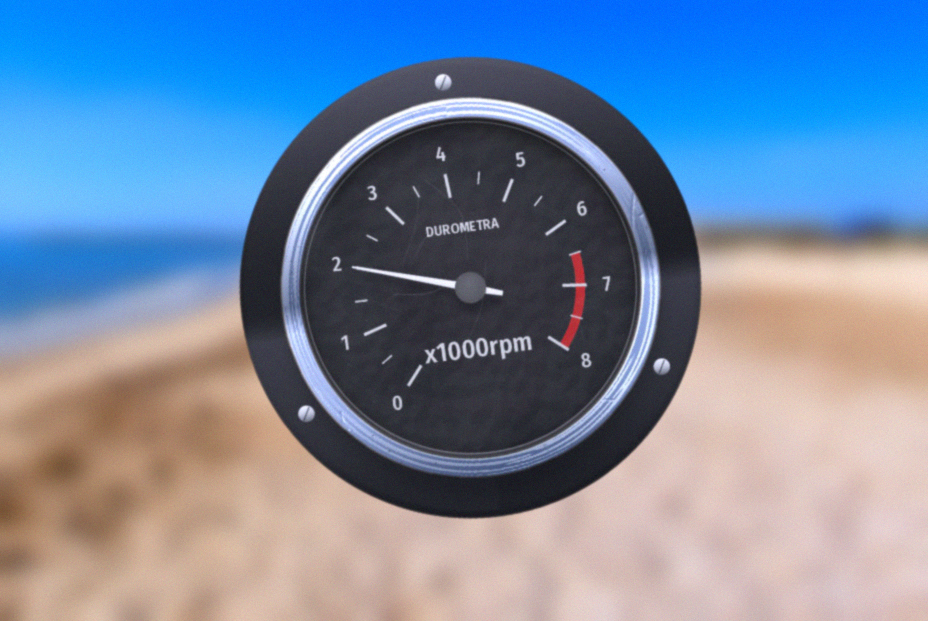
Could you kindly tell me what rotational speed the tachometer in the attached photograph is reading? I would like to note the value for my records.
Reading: 2000 rpm
